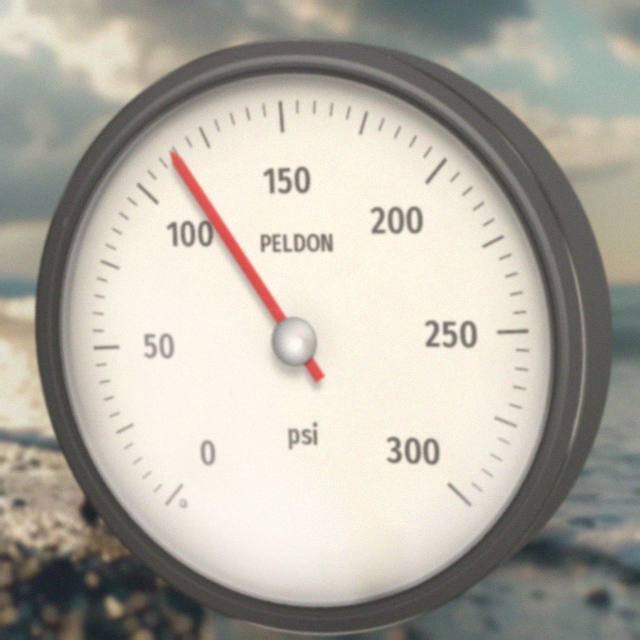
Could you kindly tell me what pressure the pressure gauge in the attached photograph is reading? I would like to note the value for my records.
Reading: 115 psi
